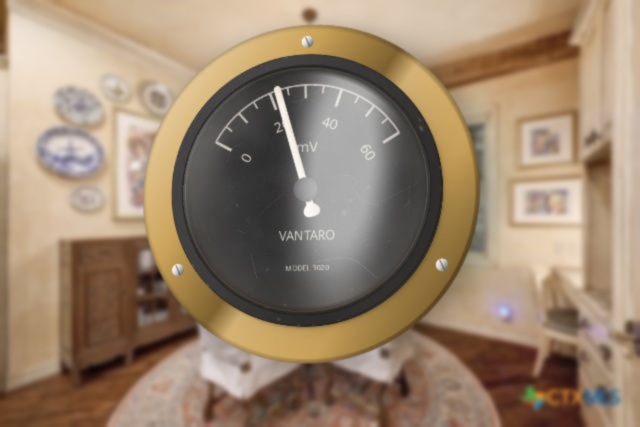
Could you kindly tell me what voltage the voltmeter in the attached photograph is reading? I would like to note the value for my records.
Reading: 22.5 mV
